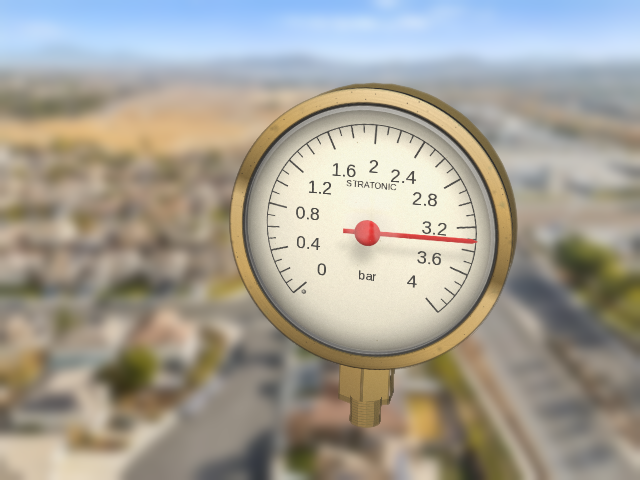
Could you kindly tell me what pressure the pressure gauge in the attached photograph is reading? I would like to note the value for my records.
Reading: 3.3 bar
